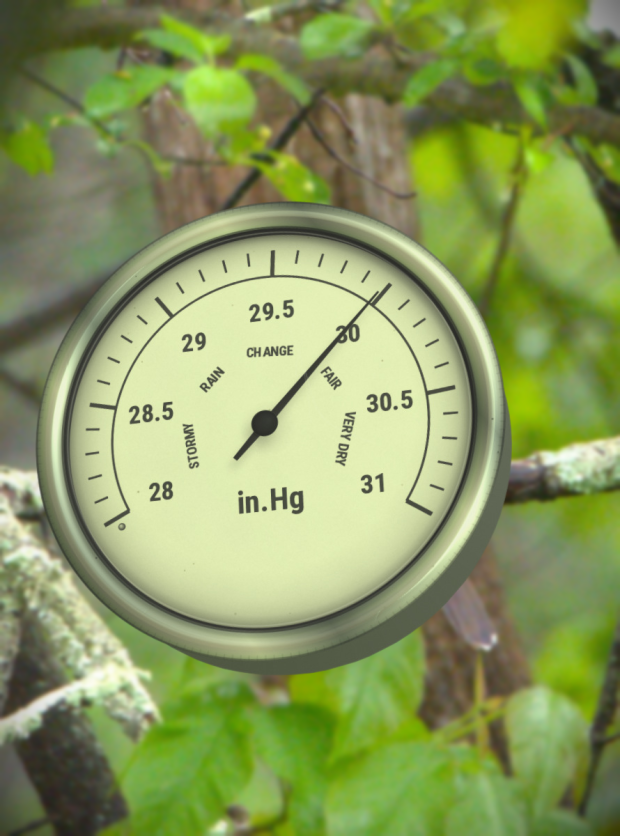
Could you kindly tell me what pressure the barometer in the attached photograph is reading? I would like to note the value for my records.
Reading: 30 inHg
